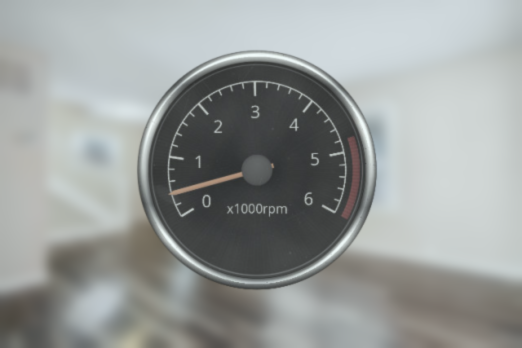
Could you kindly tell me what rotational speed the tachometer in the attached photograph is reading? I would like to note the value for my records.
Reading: 400 rpm
